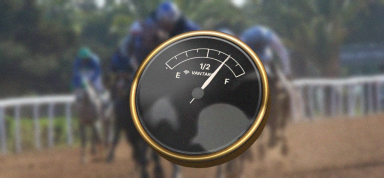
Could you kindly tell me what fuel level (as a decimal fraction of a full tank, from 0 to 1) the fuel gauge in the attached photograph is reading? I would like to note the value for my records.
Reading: 0.75
